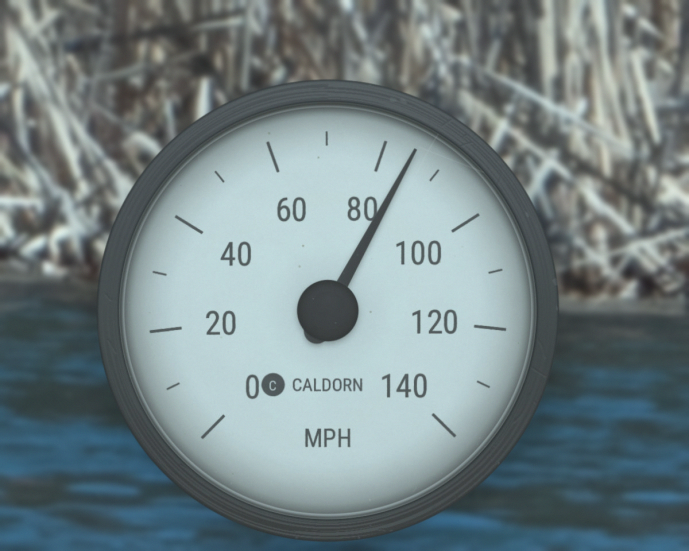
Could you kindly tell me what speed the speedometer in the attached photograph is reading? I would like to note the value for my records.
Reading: 85 mph
